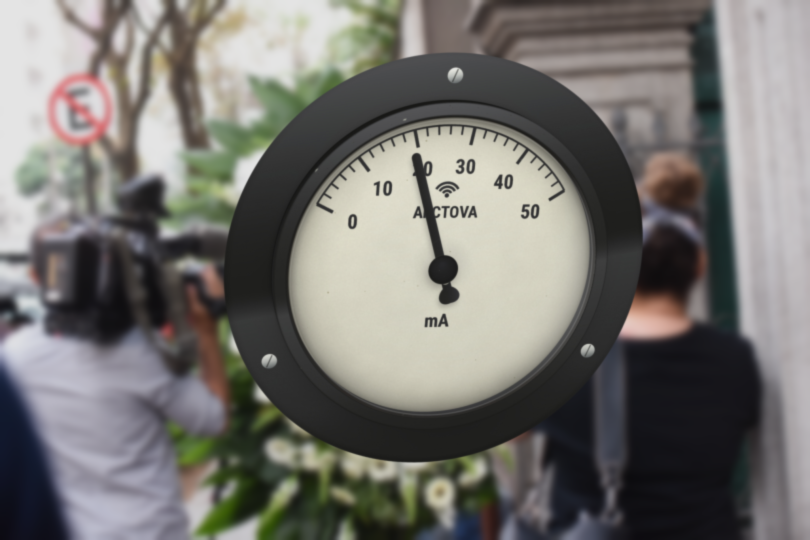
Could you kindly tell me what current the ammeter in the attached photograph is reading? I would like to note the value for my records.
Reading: 19 mA
